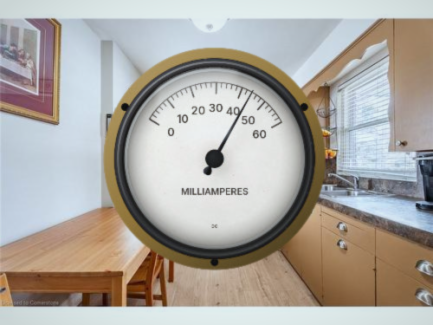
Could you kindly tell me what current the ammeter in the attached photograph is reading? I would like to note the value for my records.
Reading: 44 mA
